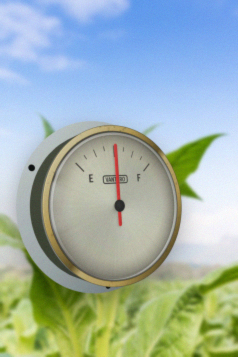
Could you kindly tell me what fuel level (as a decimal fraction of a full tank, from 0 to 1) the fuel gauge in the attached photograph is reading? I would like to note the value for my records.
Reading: 0.5
